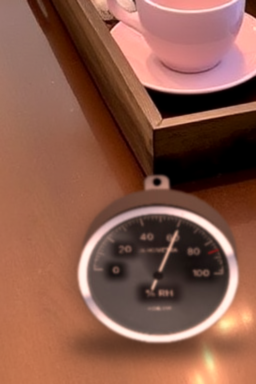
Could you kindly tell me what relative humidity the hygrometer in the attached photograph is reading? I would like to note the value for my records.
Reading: 60 %
